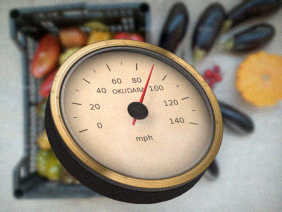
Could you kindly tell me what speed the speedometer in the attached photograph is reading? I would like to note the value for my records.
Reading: 90 mph
